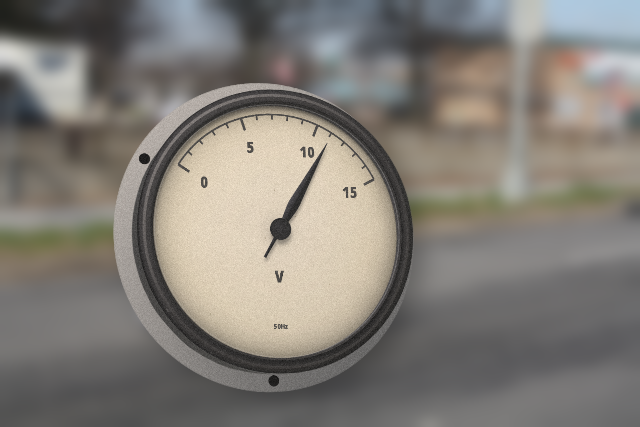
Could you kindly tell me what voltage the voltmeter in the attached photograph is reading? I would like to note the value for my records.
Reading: 11 V
